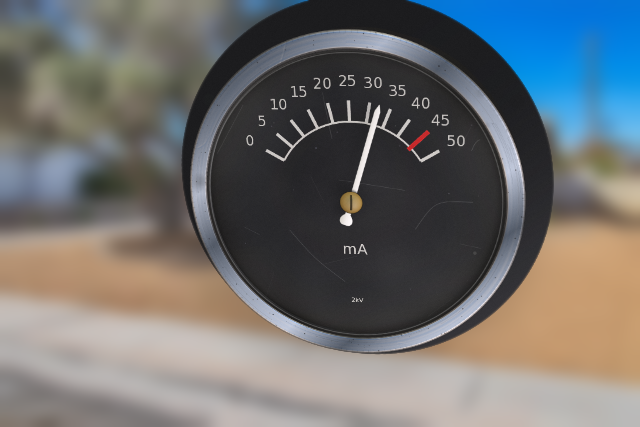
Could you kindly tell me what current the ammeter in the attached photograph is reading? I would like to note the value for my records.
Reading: 32.5 mA
